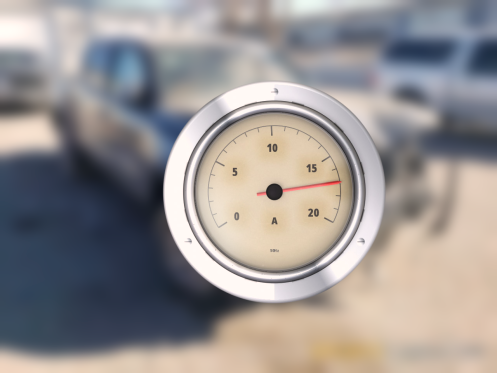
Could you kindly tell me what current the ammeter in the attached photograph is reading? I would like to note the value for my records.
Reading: 17 A
